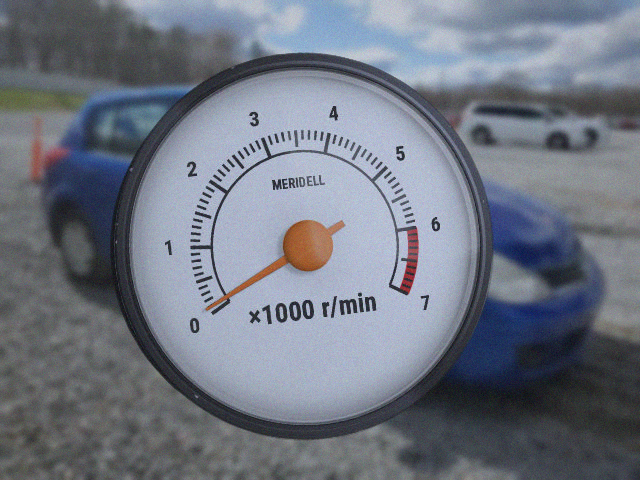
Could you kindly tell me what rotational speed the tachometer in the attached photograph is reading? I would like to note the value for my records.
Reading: 100 rpm
